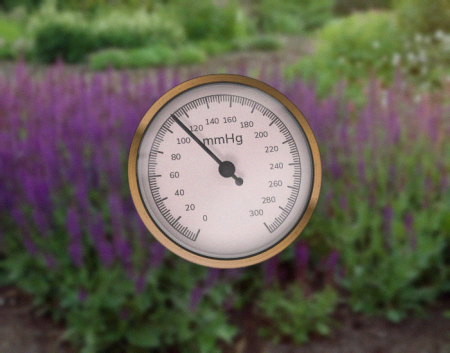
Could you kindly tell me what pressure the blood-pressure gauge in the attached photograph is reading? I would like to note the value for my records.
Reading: 110 mmHg
